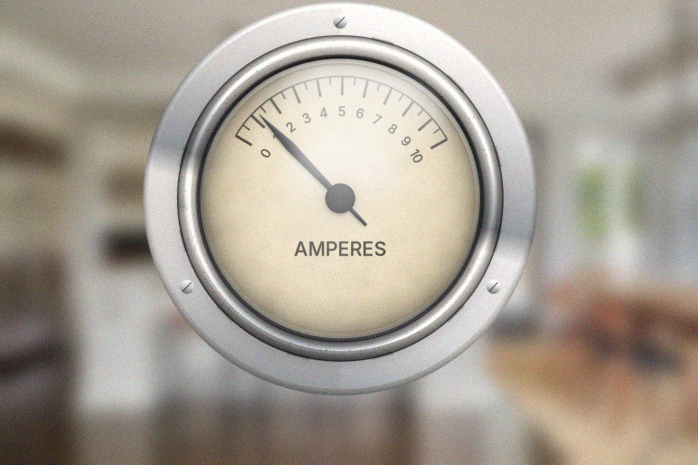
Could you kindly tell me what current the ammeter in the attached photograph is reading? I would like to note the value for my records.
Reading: 1.25 A
